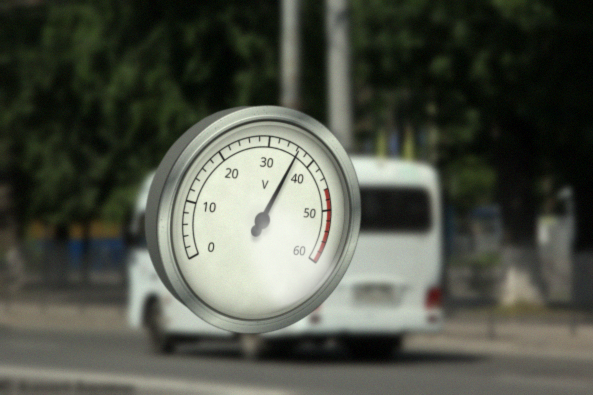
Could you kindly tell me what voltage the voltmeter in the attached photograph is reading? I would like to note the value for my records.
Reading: 36 V
